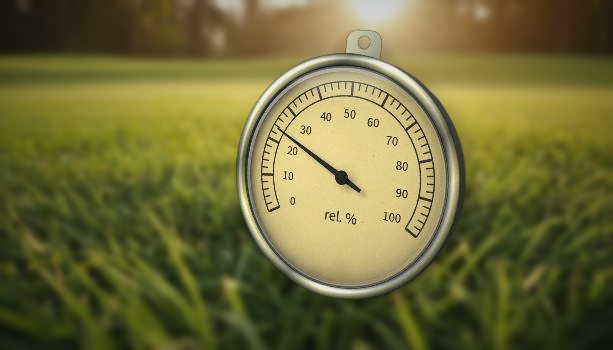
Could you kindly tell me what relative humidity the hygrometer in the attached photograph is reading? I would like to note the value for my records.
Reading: 24 %
